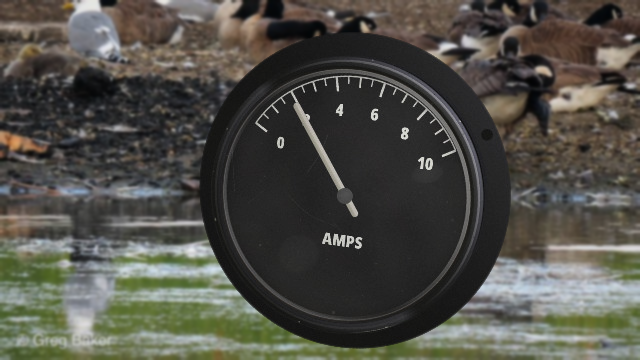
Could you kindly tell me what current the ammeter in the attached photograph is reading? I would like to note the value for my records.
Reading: 2 A
